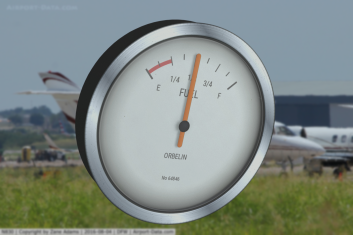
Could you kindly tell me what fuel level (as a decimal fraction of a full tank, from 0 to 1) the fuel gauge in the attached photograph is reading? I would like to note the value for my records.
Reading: 0.5
